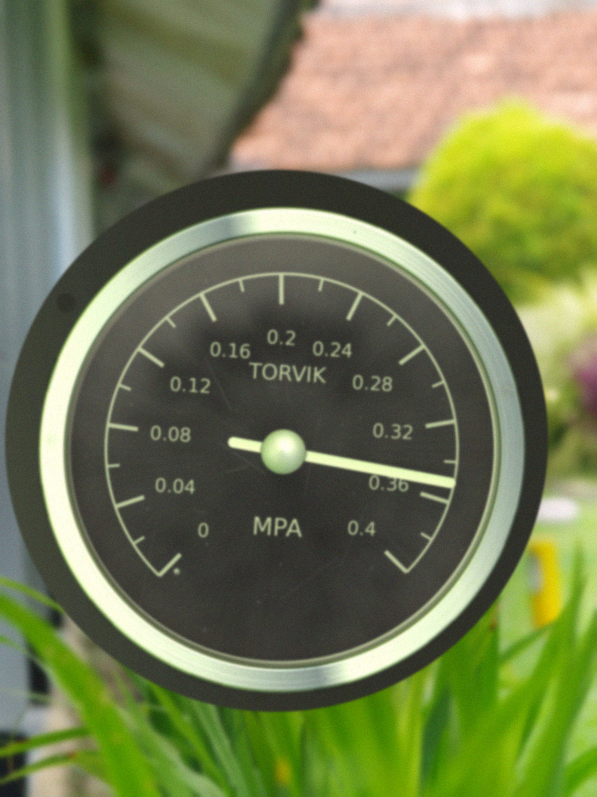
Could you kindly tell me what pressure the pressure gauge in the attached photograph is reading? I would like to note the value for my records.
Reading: 0.35 MPa
